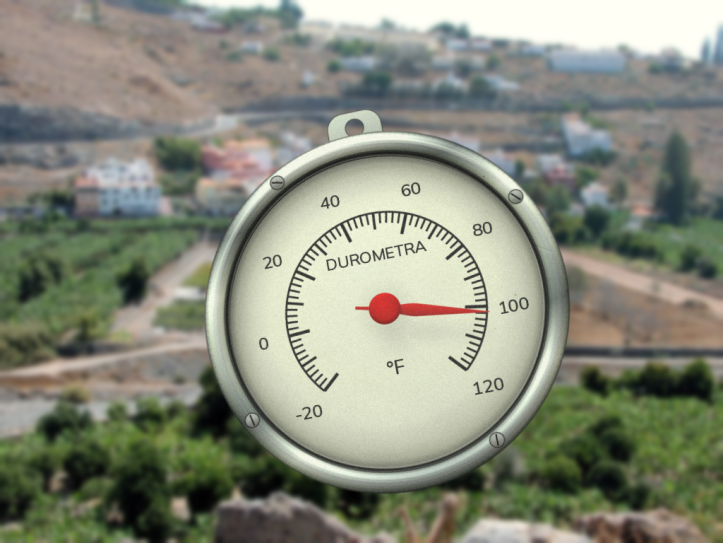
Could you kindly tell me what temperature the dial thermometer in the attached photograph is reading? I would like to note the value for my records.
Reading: 102 °F
